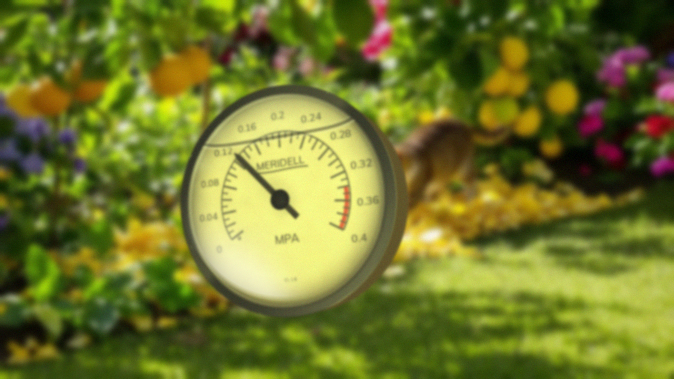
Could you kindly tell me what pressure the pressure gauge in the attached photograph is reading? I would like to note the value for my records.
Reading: 0.13 MPa
